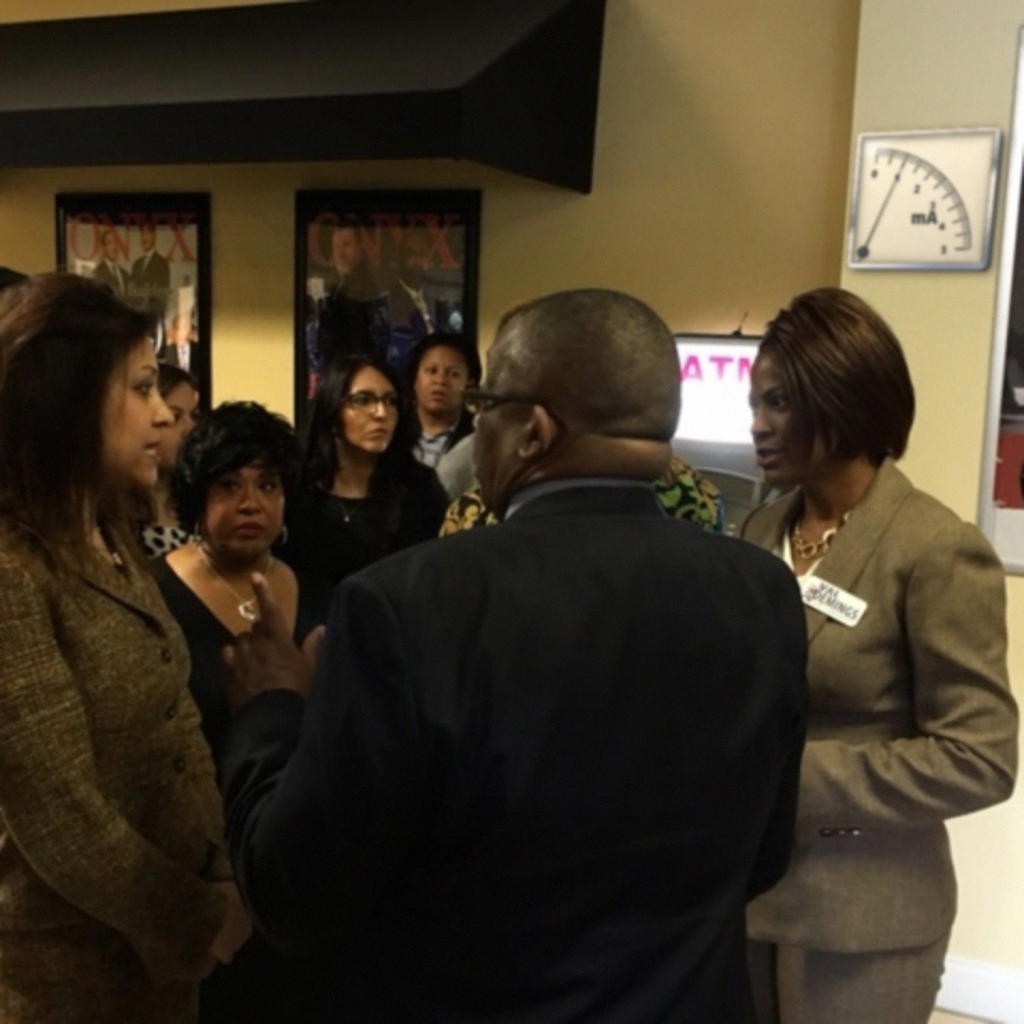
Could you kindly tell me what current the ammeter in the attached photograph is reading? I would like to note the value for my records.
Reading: 1 mA
